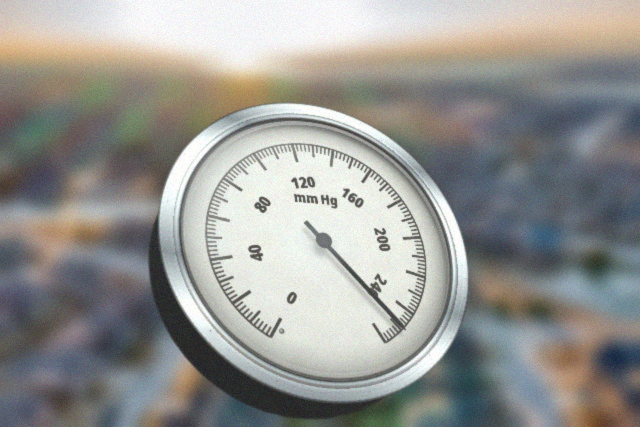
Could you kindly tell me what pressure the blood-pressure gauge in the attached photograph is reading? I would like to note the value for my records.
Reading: 250 mmHg
